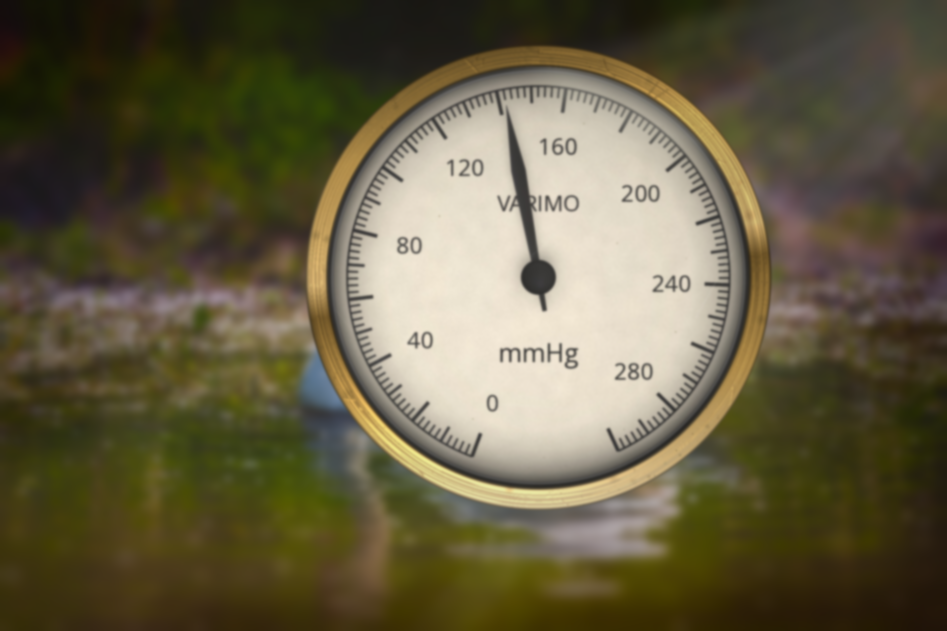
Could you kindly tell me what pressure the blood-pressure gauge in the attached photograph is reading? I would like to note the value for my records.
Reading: 142 mmHg
